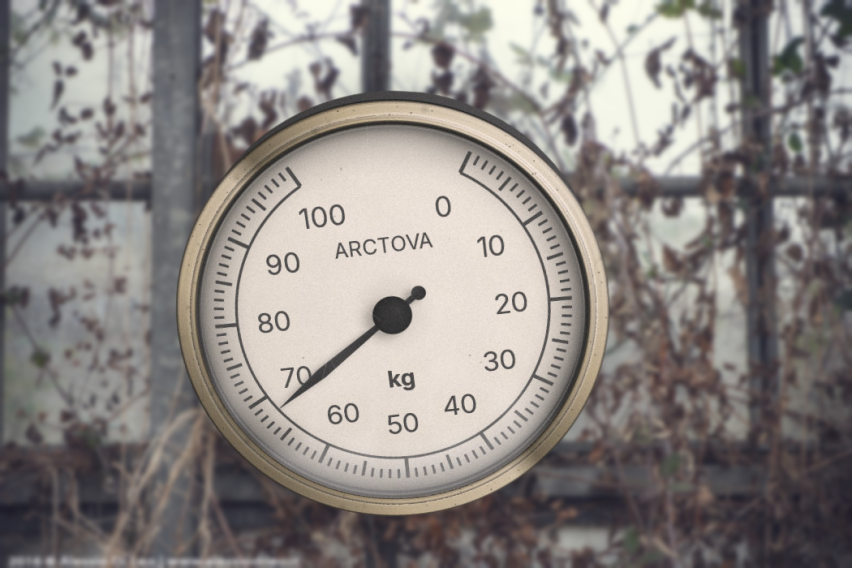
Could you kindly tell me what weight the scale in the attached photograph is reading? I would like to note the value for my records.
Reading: 68 kg
